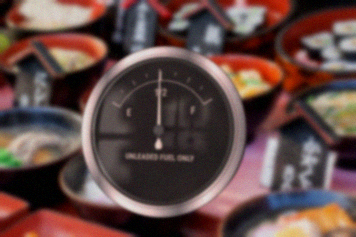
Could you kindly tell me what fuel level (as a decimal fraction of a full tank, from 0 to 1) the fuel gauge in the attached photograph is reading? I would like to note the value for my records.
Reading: 0.5
